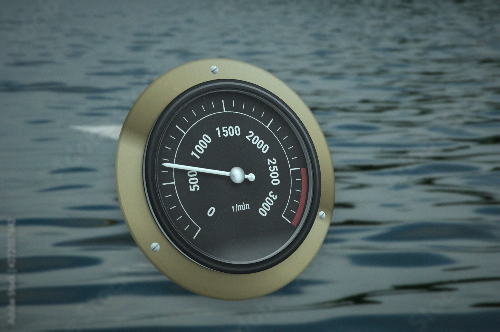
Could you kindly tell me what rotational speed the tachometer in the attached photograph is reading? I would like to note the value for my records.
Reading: 650 rpm
